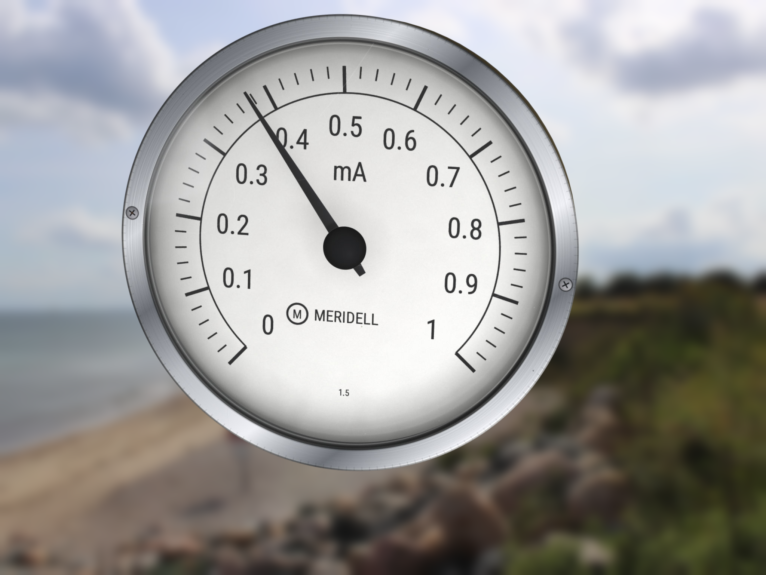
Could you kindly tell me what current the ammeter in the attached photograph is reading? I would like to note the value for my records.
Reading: 0.38 mA
